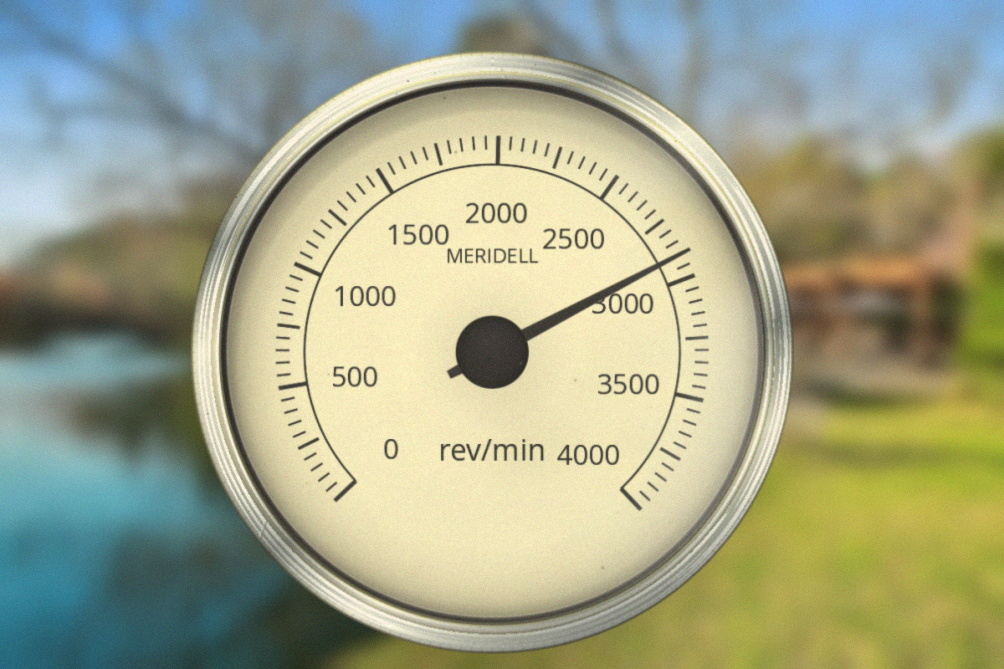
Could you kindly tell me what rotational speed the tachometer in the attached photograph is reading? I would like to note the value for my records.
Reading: 2900 rpm
